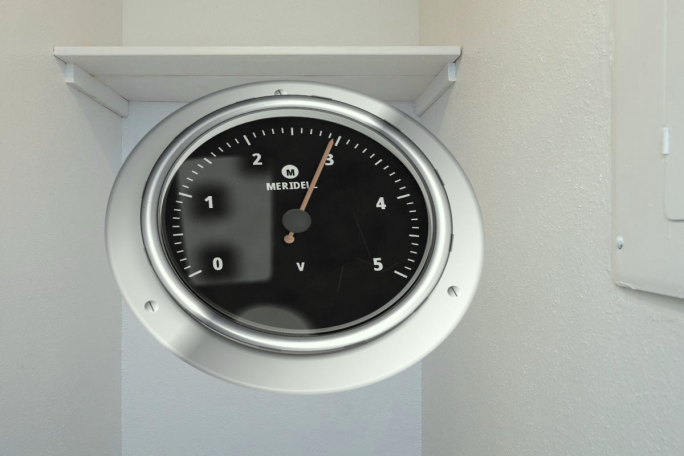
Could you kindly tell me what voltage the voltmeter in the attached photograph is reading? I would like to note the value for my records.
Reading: 2.95 V
